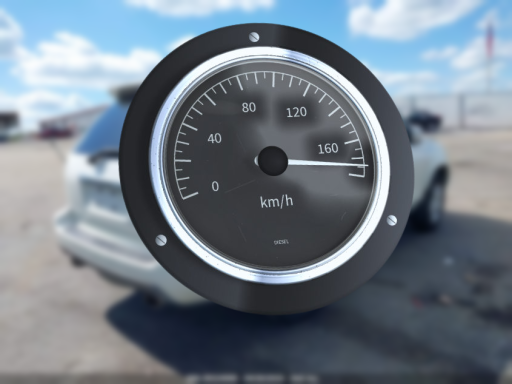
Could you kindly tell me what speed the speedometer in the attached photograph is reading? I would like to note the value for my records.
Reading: 175 km/h
